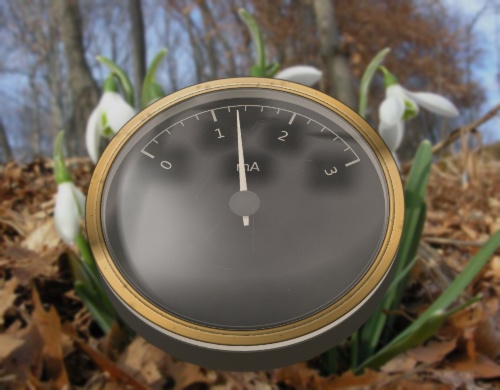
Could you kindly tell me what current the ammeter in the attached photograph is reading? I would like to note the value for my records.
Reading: 1.3 mA
